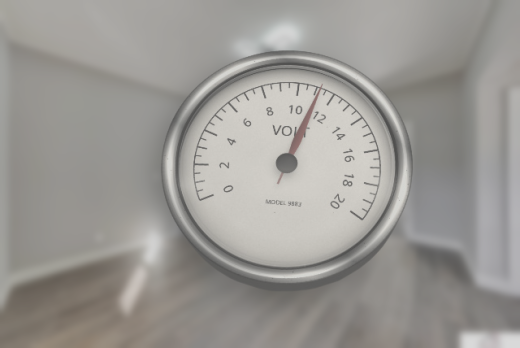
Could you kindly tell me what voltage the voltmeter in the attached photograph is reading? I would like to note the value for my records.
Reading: 11.25 V
